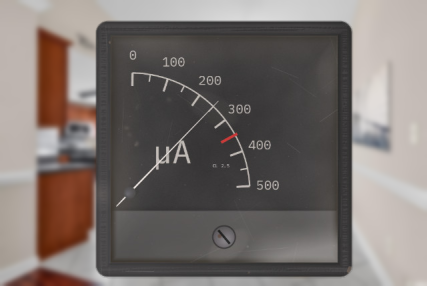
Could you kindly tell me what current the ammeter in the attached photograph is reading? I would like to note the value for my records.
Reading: 250 µA
